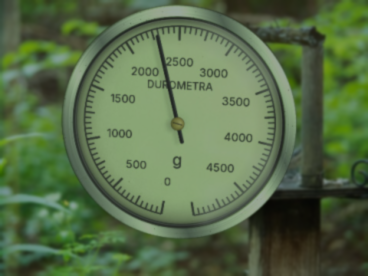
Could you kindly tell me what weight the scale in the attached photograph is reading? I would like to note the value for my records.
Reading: 2300 g
